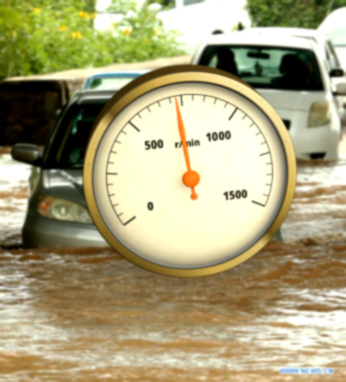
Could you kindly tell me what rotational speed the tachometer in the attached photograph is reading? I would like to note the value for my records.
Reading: 725 rpm
